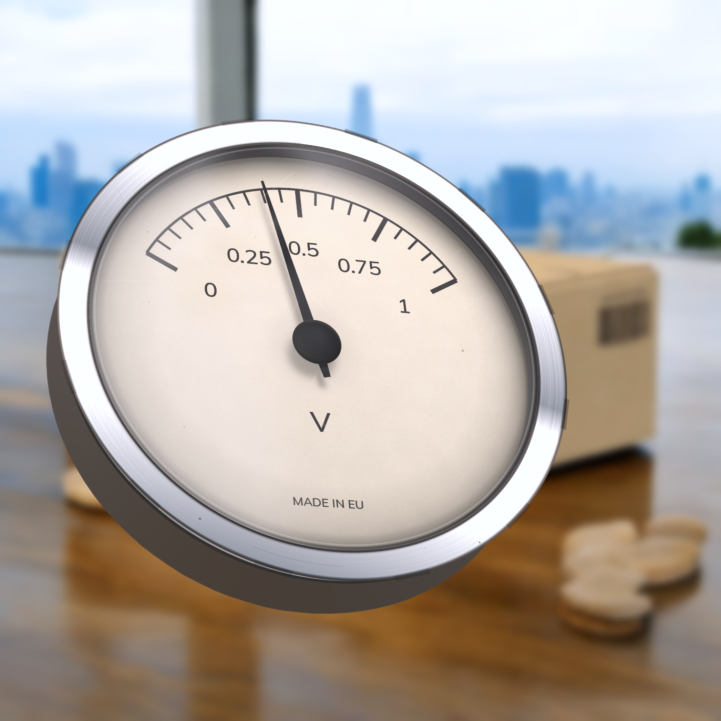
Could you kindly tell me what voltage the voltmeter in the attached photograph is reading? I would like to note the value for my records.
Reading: 0.4 V
